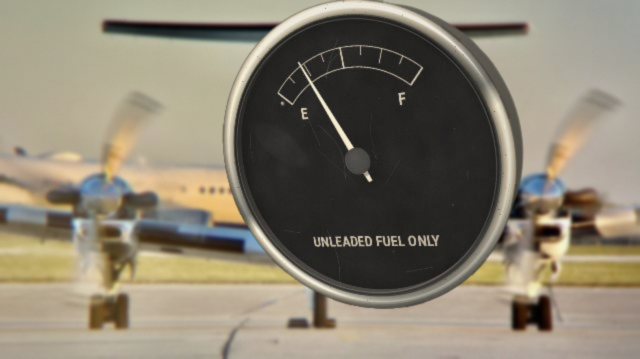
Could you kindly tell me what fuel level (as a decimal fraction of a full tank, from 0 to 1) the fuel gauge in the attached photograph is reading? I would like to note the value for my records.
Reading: 0.25
